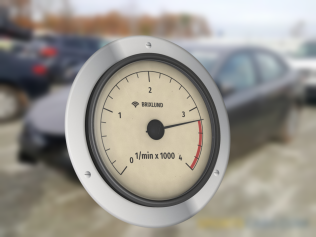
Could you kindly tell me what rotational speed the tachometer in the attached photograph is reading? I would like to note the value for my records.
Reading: 3200 rpm
